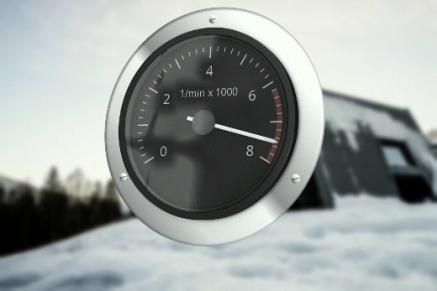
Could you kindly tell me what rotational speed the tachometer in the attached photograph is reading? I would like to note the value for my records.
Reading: 7500 rpm
